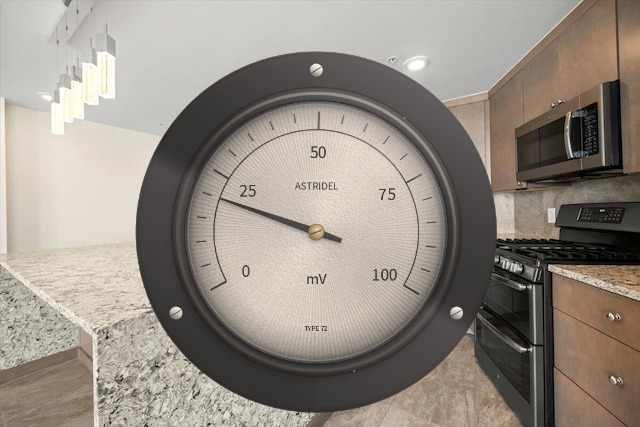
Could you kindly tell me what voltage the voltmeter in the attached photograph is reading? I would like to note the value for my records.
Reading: 20 mV
